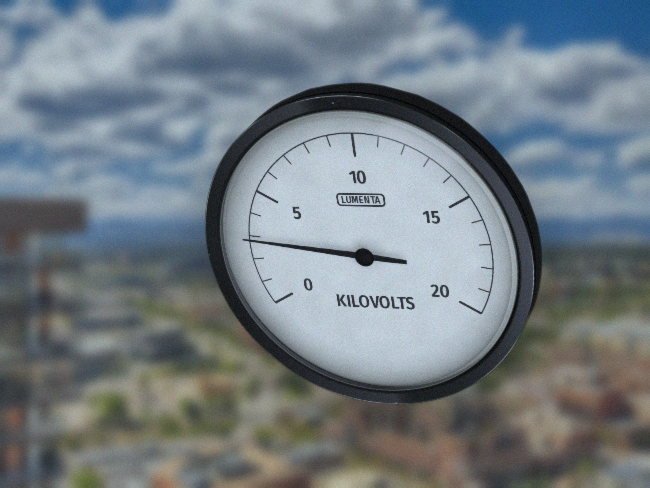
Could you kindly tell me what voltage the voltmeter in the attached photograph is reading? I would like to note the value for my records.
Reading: 3 kV
